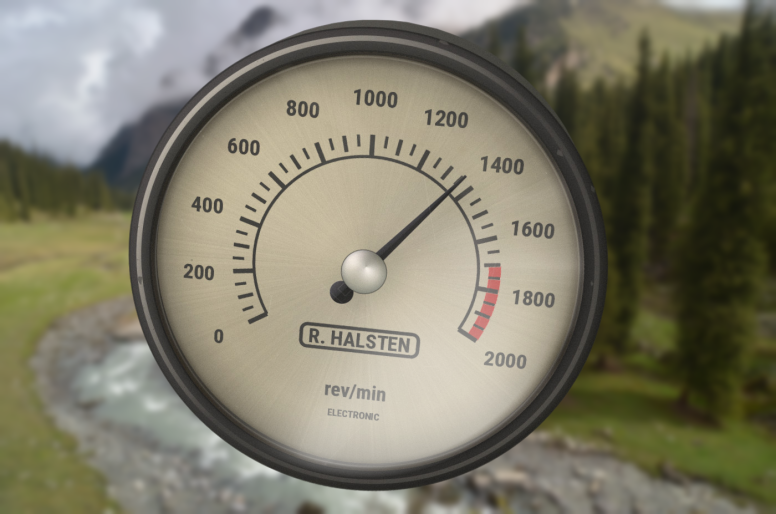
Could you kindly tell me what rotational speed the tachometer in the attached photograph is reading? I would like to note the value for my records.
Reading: 1350 rpm
